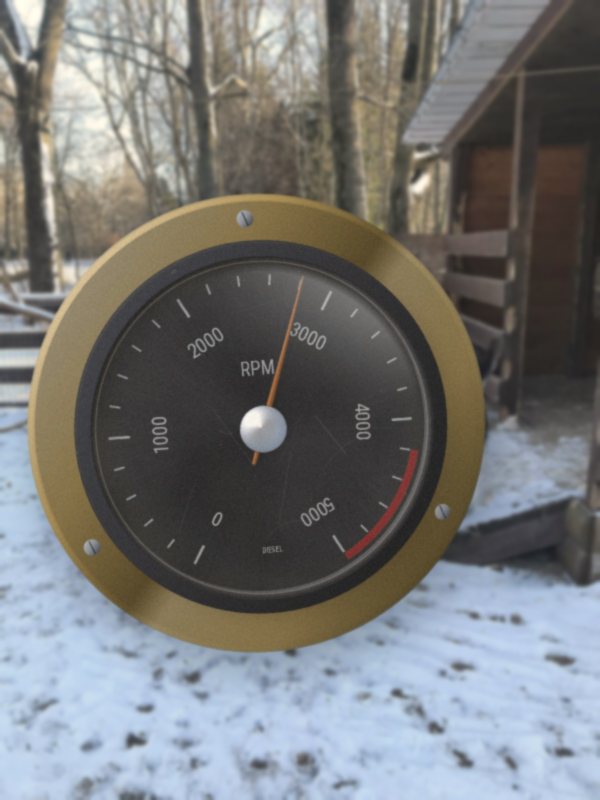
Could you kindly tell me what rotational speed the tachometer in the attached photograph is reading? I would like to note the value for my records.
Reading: 2800 rpm
